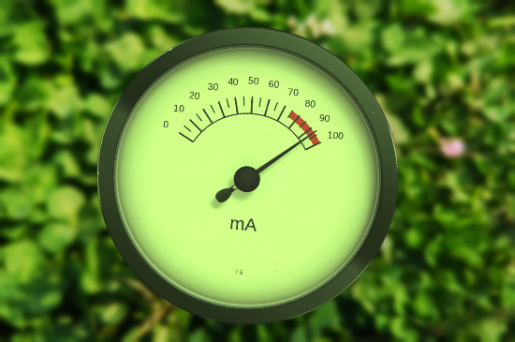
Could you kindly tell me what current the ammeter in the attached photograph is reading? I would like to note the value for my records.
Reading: 92.5 mA
